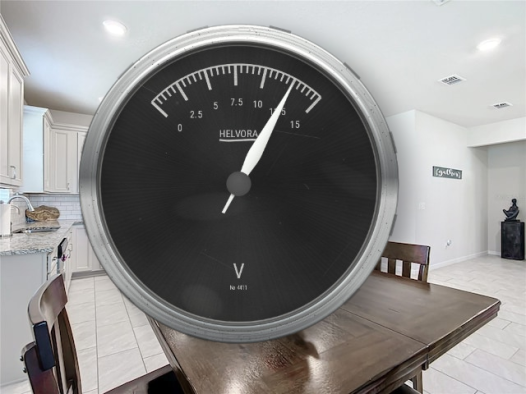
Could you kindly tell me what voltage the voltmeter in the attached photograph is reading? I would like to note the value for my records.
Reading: 12.5 V
